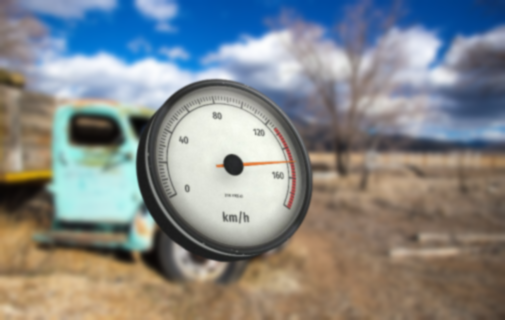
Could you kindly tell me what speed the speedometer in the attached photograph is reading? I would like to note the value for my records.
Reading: 150 km/h
